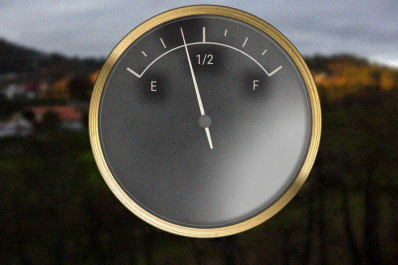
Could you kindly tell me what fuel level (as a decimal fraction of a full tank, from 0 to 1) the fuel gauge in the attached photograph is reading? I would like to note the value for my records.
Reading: 0.375
